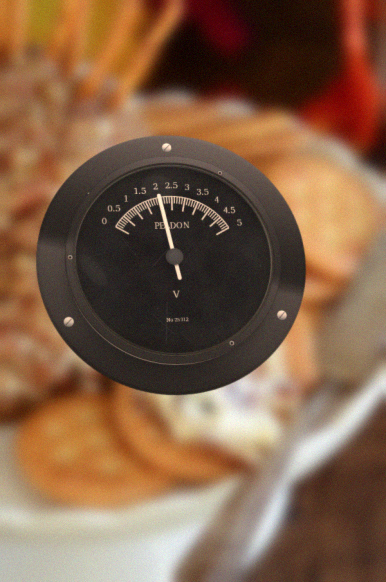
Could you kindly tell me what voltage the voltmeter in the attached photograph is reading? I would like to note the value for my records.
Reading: 2 V
